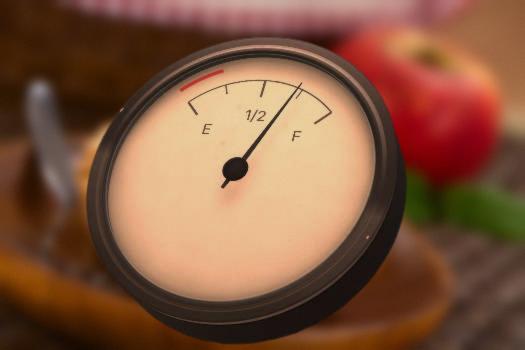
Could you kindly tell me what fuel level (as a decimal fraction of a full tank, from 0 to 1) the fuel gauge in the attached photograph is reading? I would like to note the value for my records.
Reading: 0.75
